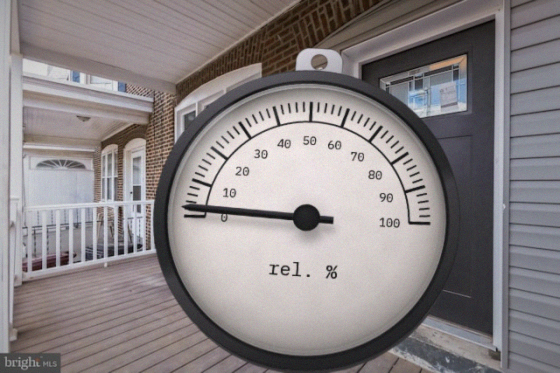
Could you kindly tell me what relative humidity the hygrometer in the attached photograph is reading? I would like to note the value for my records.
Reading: 2 %
